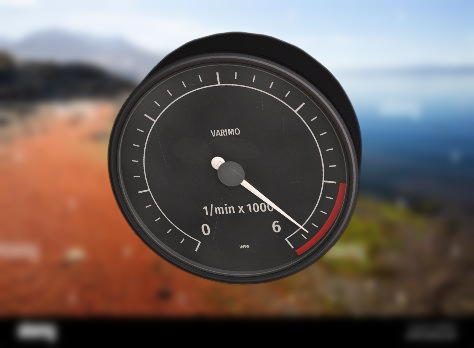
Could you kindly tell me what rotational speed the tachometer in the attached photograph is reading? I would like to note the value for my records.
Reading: 5700 rpm
